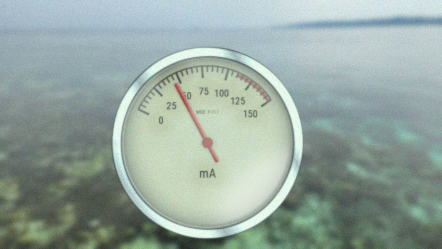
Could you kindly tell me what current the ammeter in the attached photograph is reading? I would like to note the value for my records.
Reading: 45 mA
